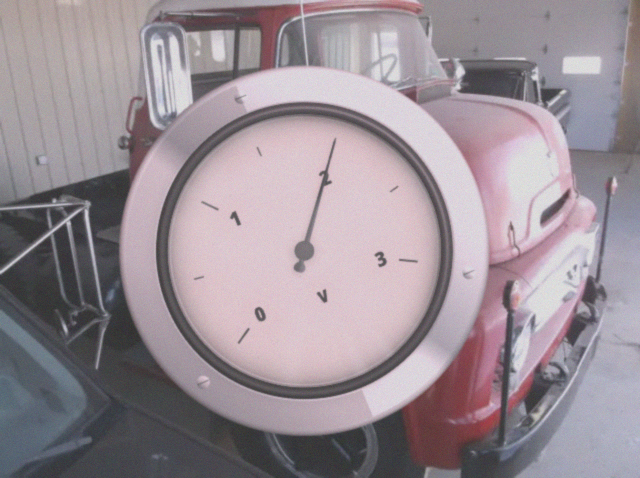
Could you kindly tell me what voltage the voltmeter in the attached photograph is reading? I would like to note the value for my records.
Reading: 2 V
